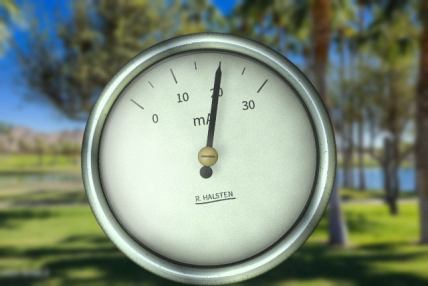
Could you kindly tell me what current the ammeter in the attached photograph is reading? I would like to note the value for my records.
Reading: 20 mA
